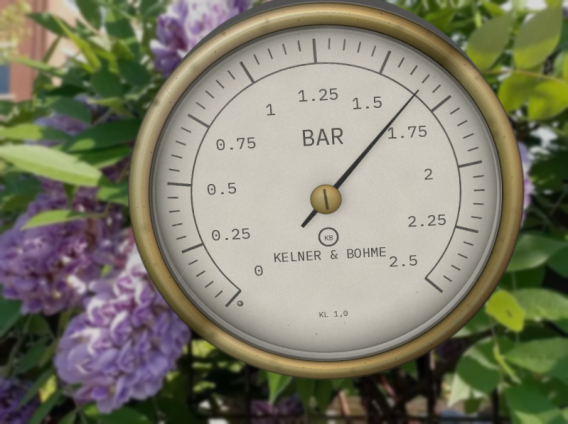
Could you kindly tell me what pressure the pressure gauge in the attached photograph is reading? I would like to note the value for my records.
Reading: 1.65 bar
